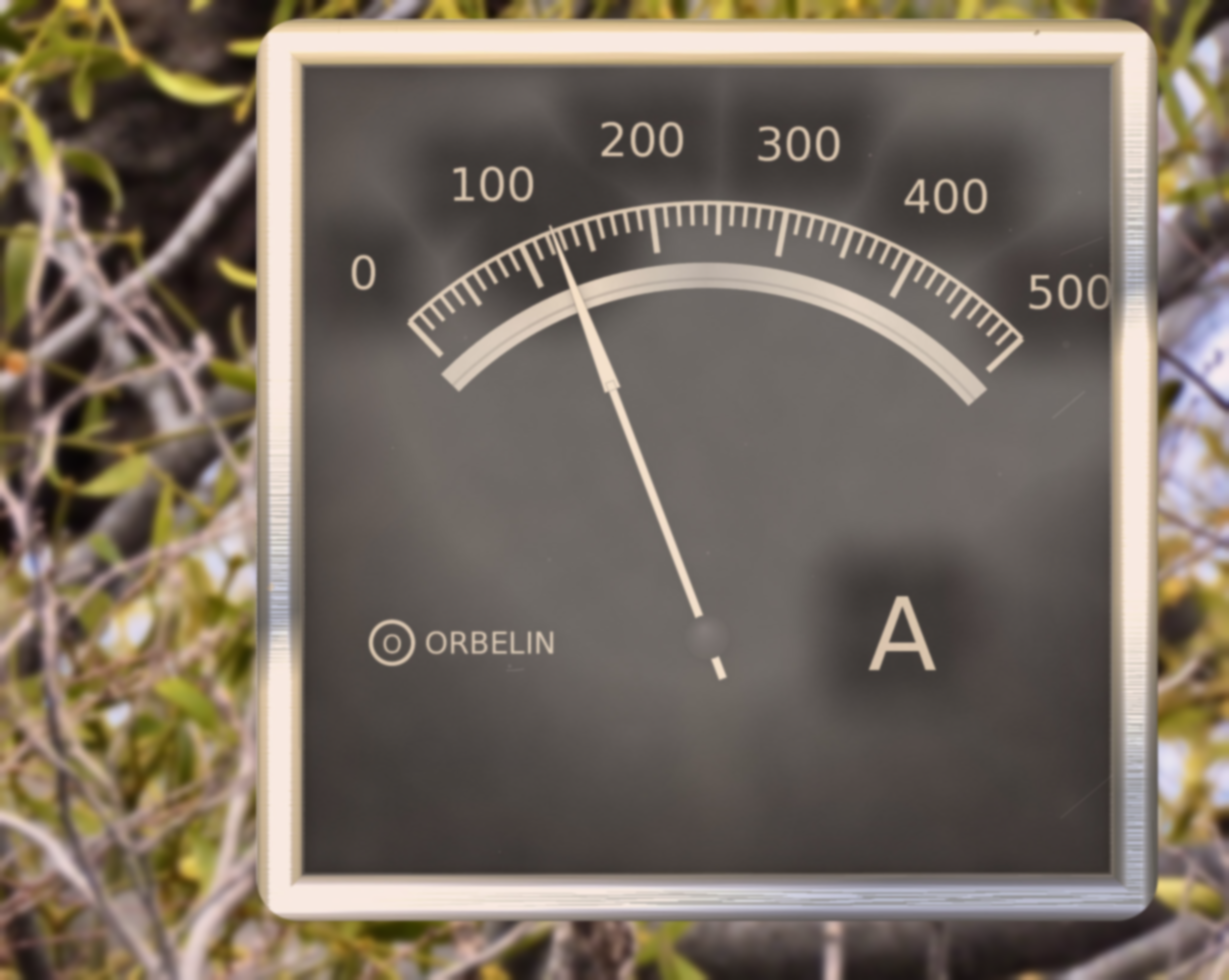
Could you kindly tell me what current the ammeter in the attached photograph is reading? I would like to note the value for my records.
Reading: 125 A
